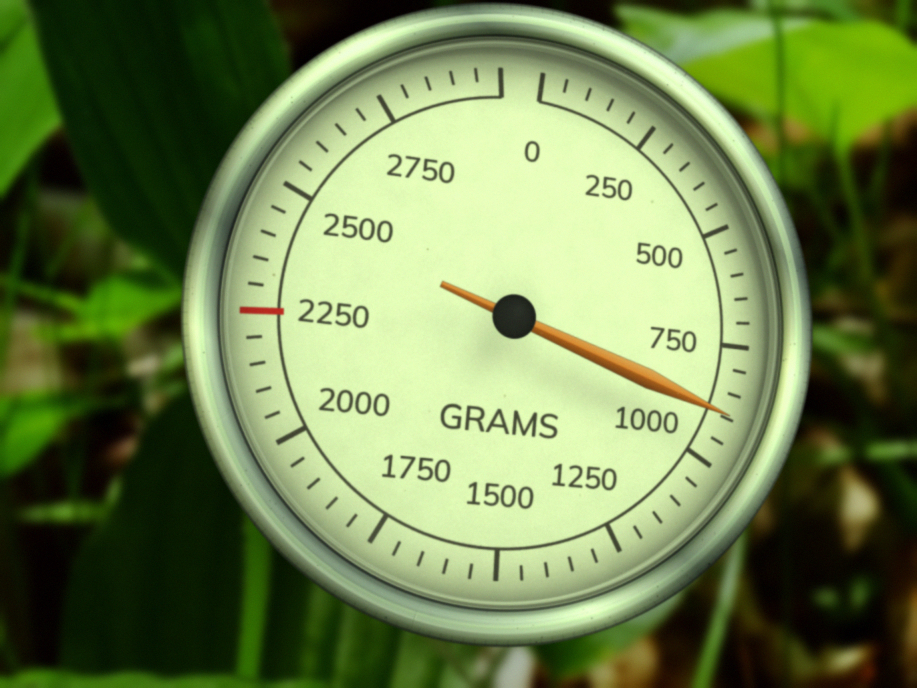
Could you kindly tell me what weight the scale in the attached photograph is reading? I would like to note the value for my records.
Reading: 900 g
